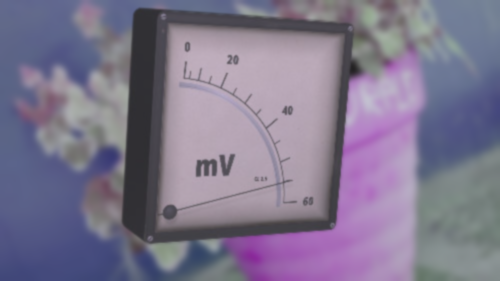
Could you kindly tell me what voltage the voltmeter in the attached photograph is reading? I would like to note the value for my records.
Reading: 55 mV
